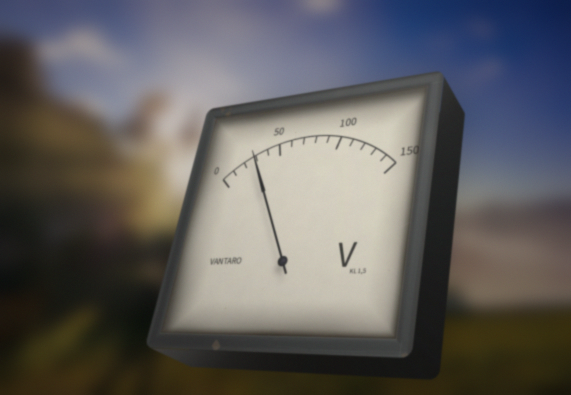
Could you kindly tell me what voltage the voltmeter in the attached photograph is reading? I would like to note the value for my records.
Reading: 30 V
